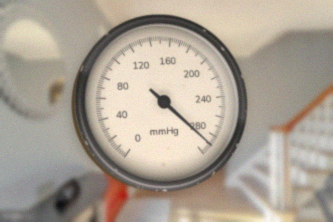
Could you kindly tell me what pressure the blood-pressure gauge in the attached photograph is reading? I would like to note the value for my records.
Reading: 290 mmHg
